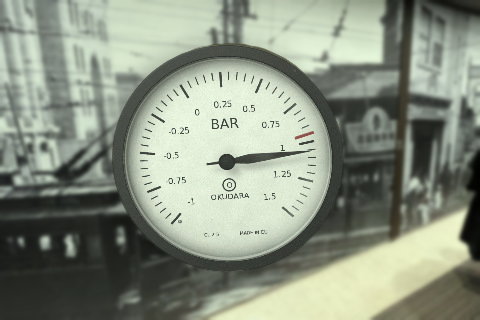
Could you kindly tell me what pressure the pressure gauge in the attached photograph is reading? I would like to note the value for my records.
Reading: 1.05 bar
